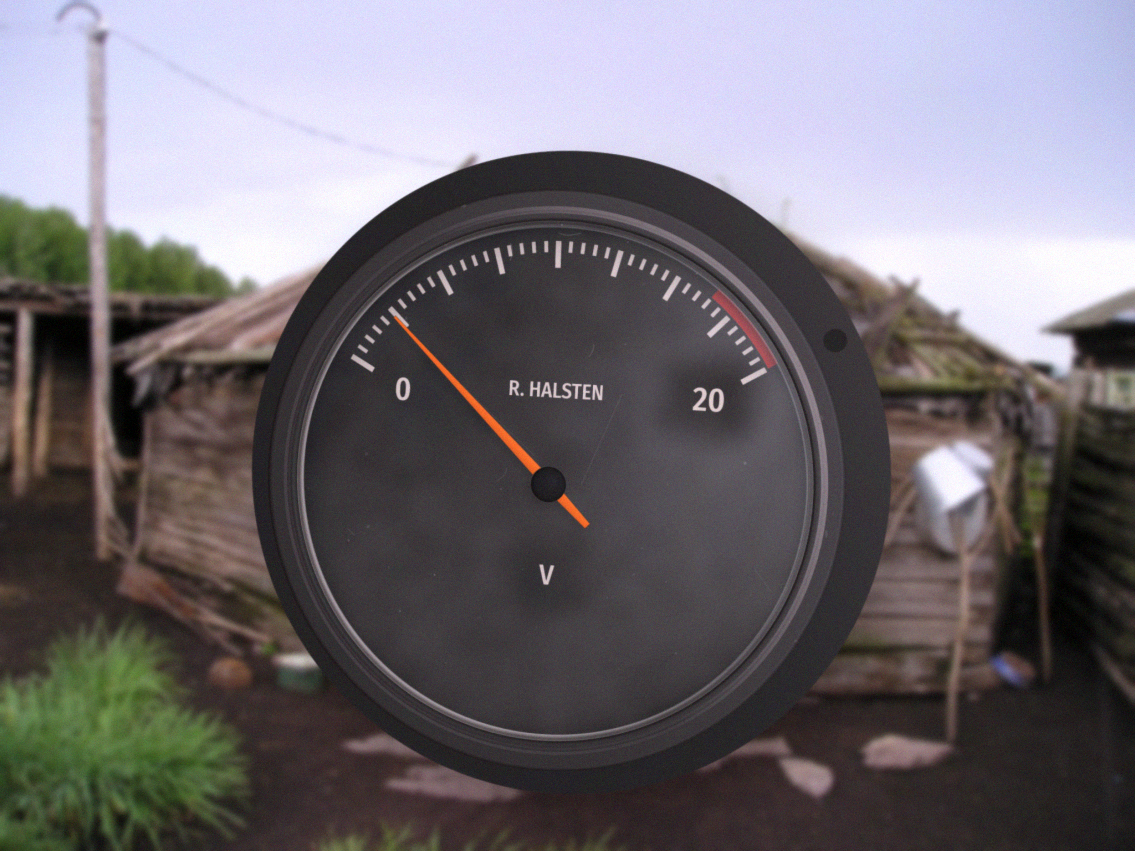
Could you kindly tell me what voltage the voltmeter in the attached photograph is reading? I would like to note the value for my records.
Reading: 2.5 V
